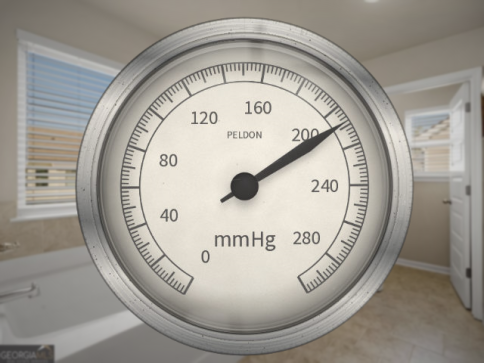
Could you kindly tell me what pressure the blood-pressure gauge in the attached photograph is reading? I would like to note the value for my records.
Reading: 208 mmHg
